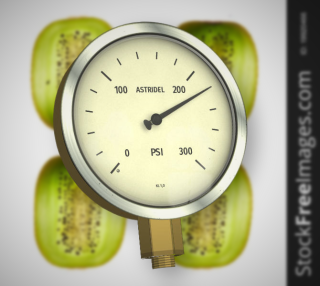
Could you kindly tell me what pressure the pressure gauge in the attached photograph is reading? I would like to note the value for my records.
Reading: 220 psi
